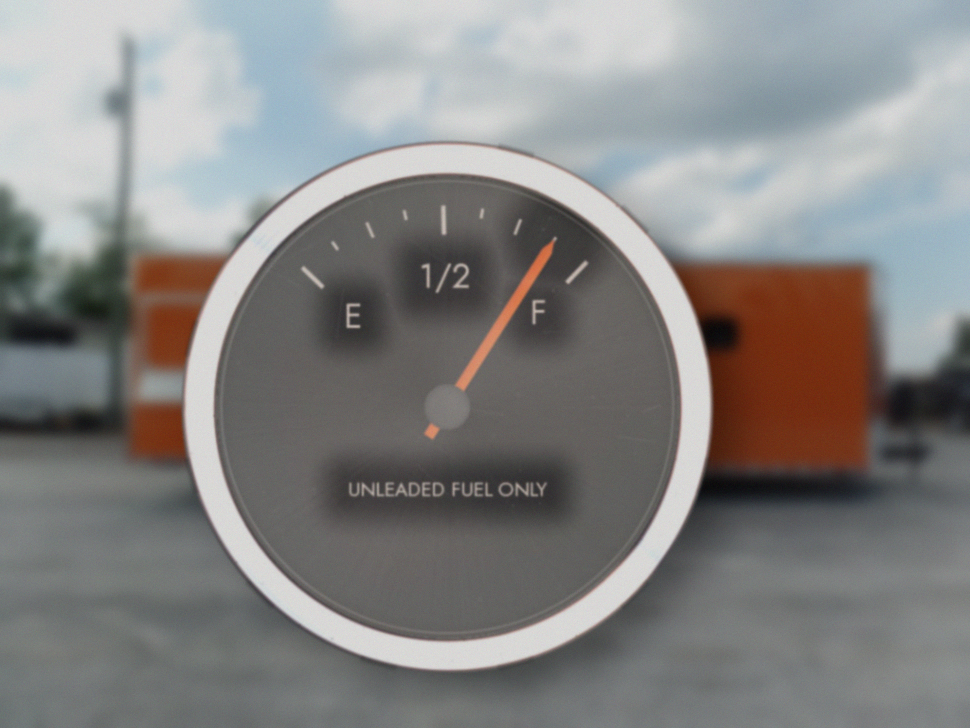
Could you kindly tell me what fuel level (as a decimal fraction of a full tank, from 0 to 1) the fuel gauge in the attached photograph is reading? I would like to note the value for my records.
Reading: 0.875
